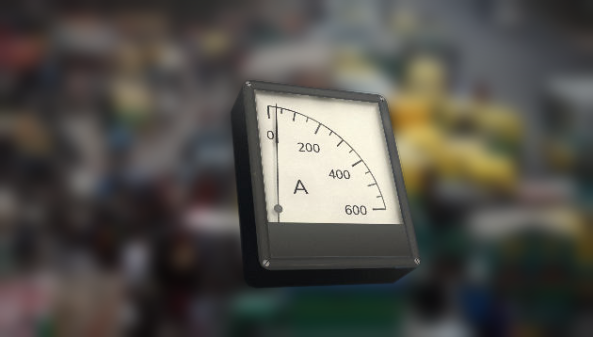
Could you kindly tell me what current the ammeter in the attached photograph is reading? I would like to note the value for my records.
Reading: 25 A
